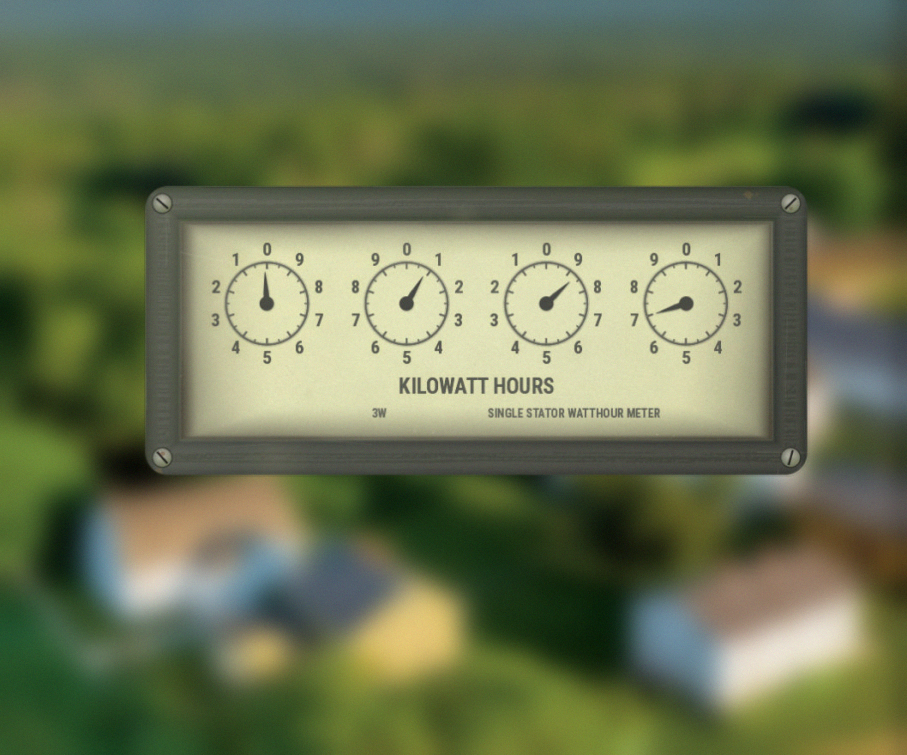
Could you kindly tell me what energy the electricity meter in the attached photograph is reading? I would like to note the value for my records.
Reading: 87 kWh
